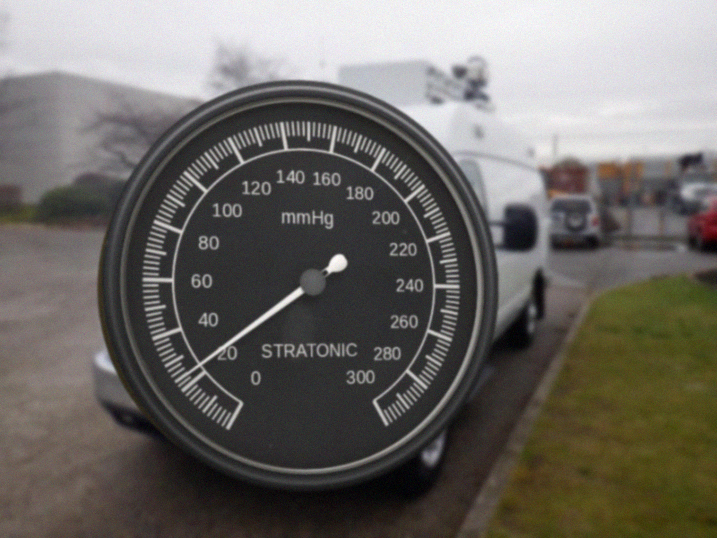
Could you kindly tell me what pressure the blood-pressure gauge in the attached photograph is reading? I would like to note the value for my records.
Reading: 24 mmHg
